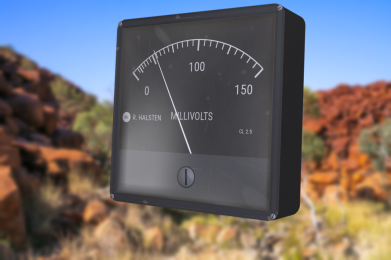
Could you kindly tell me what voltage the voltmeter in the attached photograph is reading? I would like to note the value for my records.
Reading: 55 mV
